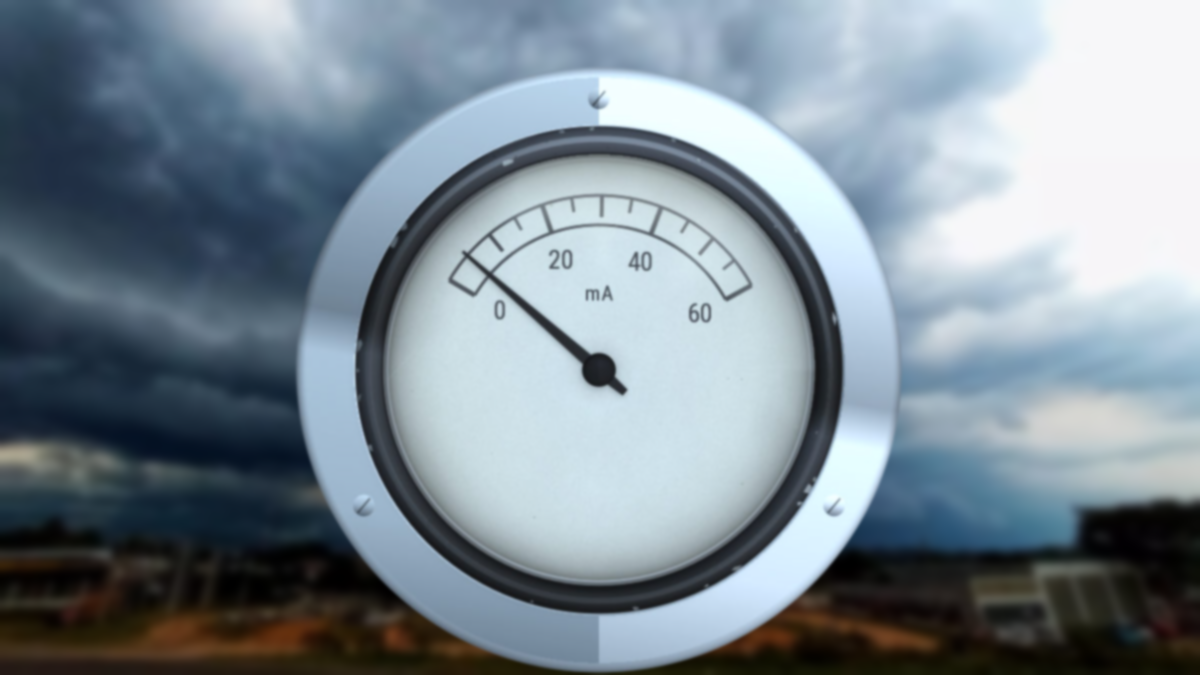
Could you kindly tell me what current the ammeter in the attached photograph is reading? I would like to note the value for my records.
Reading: 5 mA
